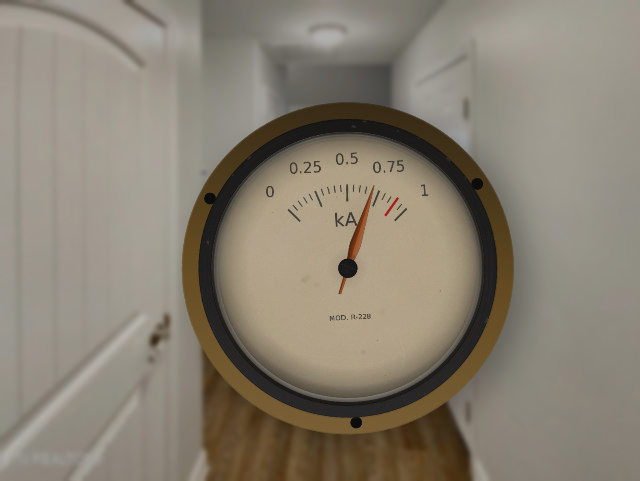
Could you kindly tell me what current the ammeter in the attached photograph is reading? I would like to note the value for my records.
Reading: 0.7 kA
